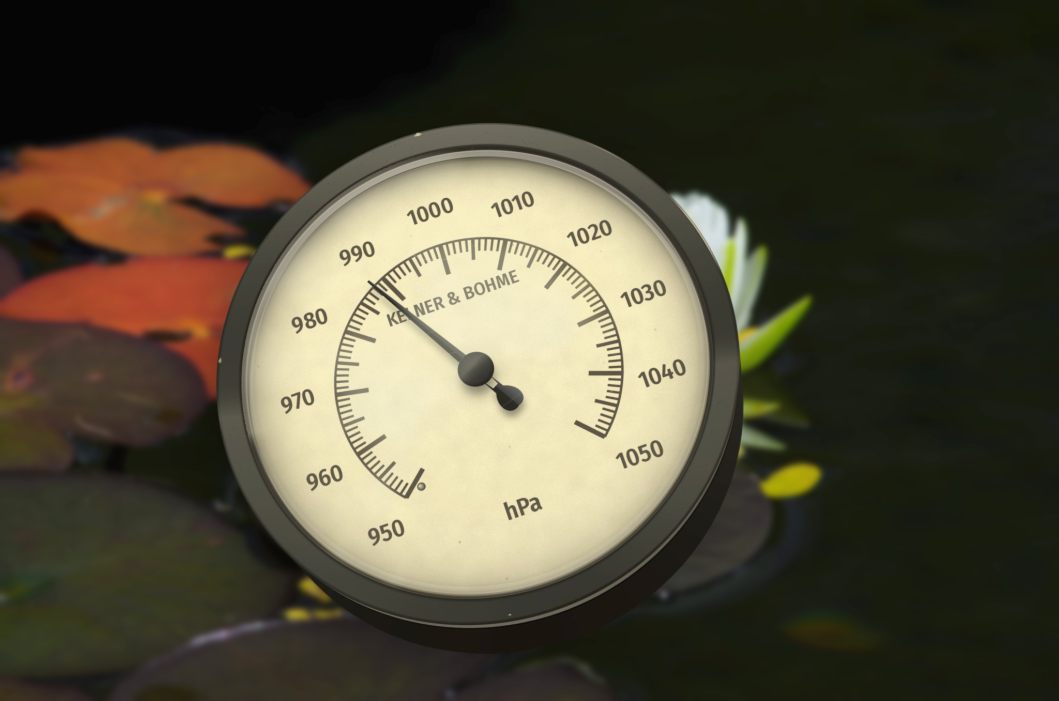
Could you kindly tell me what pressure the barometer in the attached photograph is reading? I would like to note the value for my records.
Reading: 988 hPa
